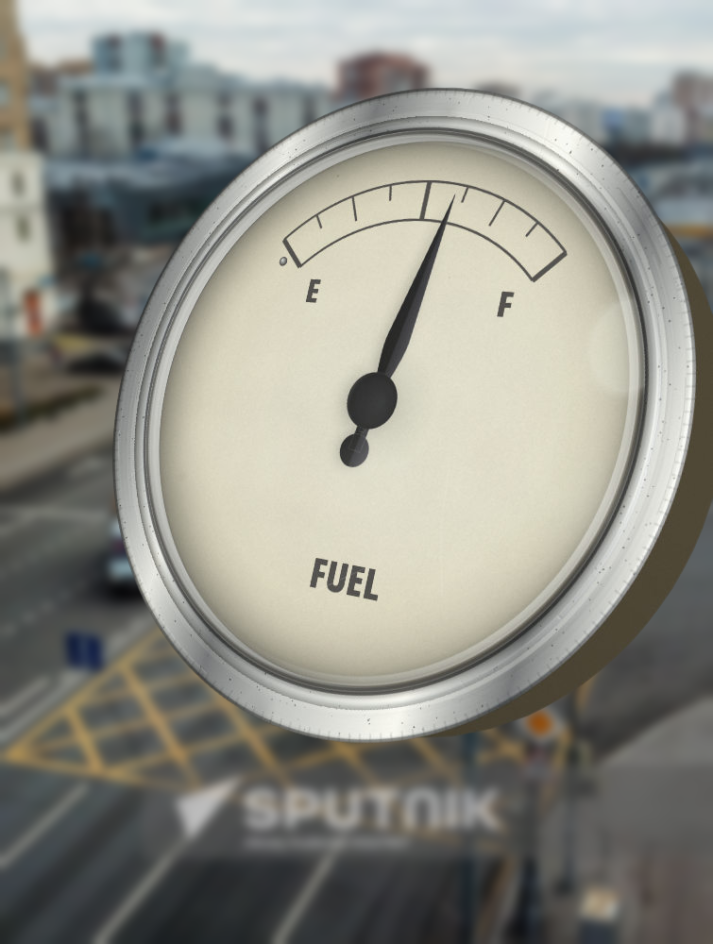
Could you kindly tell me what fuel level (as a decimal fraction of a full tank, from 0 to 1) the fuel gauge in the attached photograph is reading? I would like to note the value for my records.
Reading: 0.625
